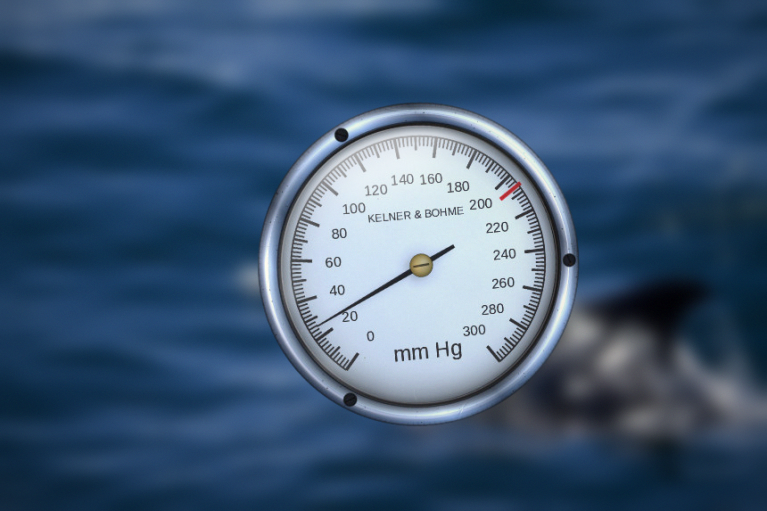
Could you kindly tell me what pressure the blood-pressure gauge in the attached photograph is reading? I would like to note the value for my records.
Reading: 26 mmHg
